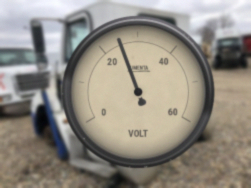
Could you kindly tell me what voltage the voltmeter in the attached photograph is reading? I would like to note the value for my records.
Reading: 25 V
